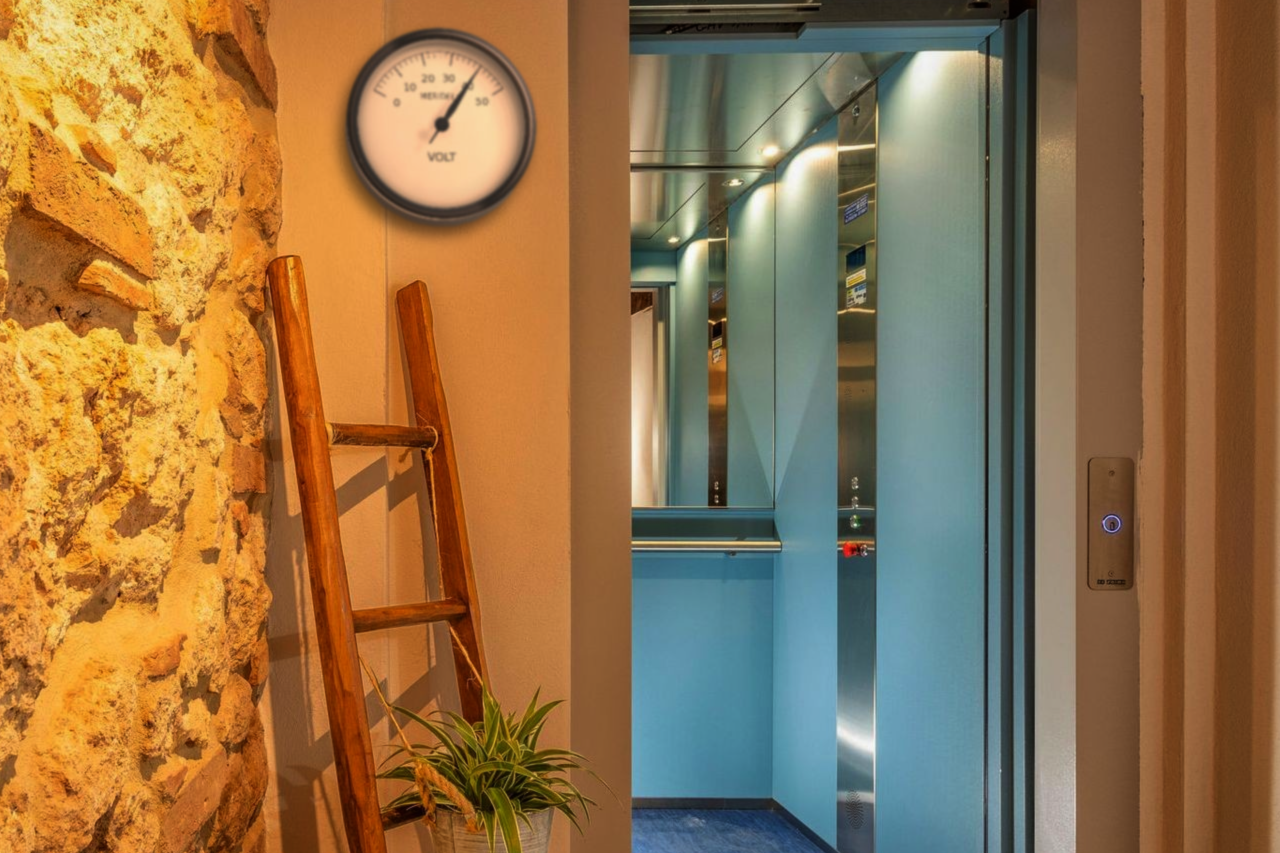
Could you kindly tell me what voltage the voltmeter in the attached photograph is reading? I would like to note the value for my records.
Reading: 40 V
